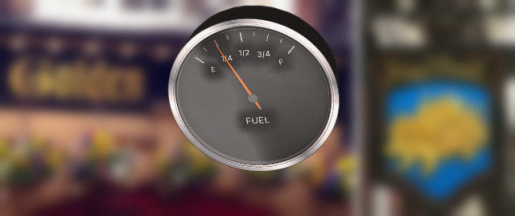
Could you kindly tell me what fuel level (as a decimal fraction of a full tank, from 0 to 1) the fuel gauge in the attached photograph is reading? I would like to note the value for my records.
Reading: 0.25
